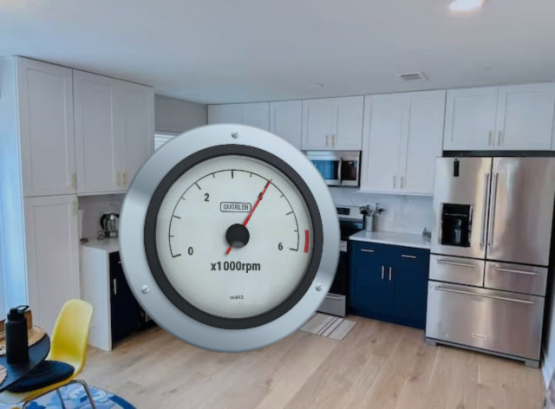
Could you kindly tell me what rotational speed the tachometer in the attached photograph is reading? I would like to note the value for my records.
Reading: 4000 rpm
